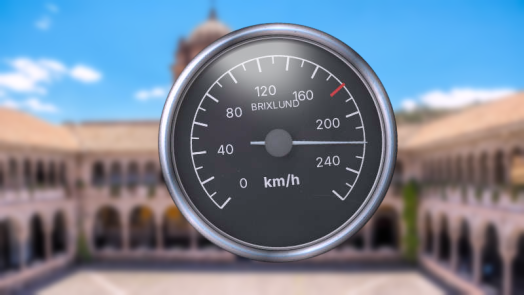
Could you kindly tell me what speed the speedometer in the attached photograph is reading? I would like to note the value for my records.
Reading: 220 km/h
